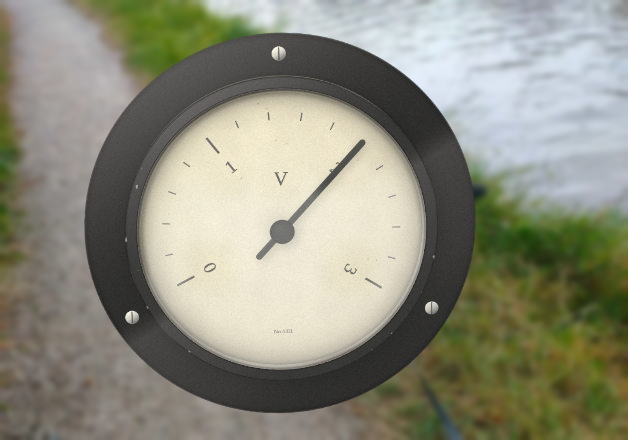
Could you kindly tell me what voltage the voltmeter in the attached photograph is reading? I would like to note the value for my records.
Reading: 2 V
